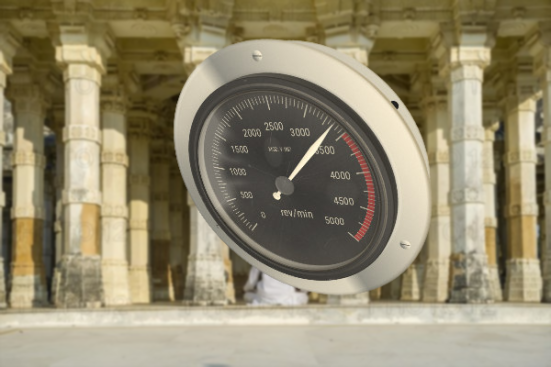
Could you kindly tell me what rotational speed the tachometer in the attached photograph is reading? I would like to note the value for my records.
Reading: 3350 rpm
